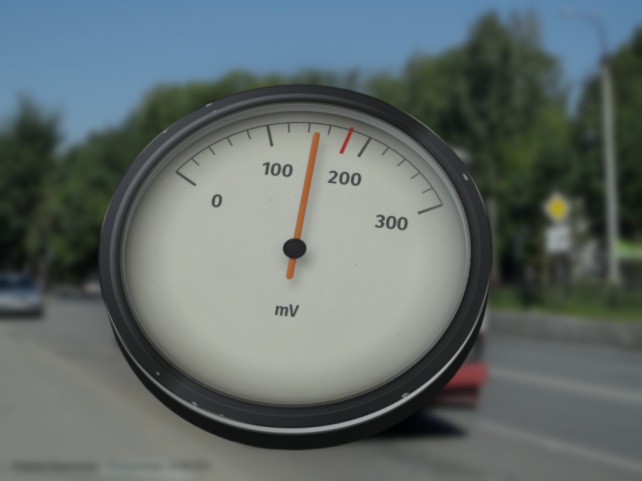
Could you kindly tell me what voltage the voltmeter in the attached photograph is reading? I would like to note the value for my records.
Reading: 150 mV
